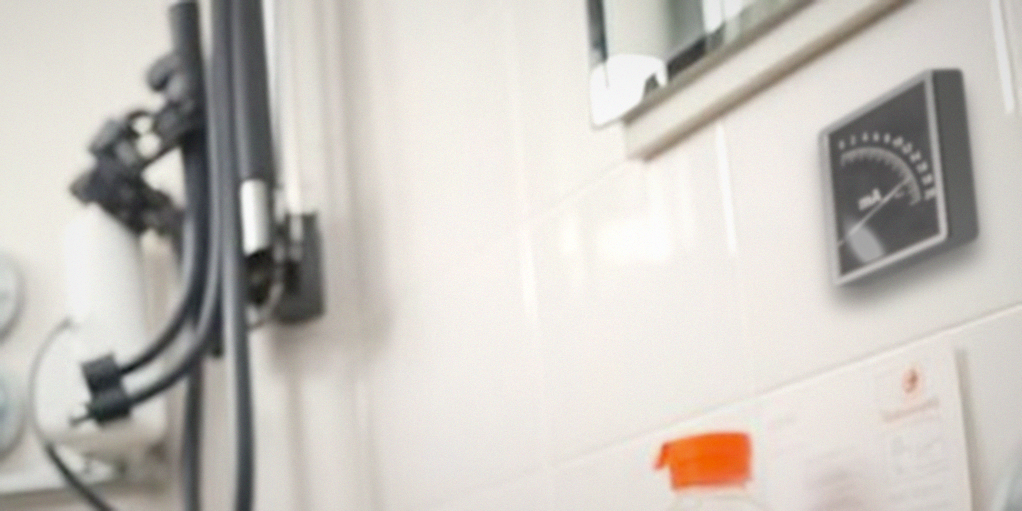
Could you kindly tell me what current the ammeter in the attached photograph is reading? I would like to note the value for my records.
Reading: 16 mA
